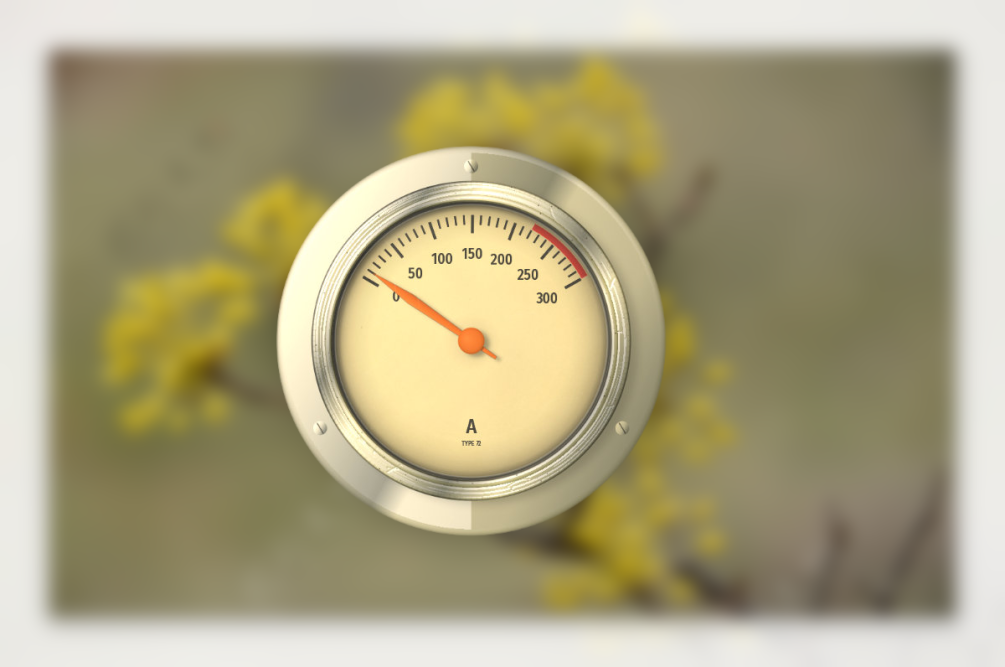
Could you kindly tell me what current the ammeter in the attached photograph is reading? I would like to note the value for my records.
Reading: 10 A
